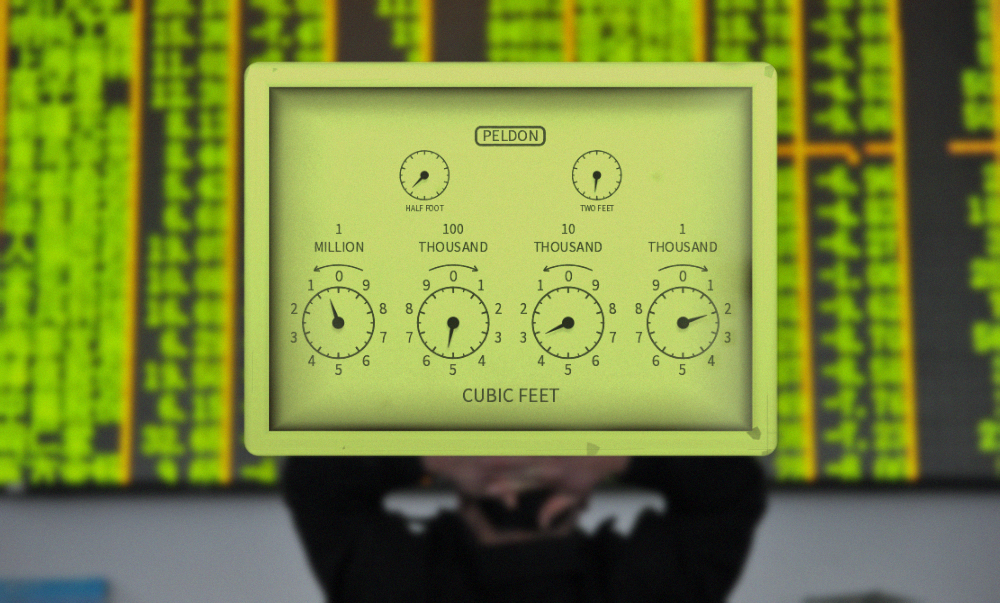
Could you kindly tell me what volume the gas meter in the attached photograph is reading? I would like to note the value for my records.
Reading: 53200 ft³
